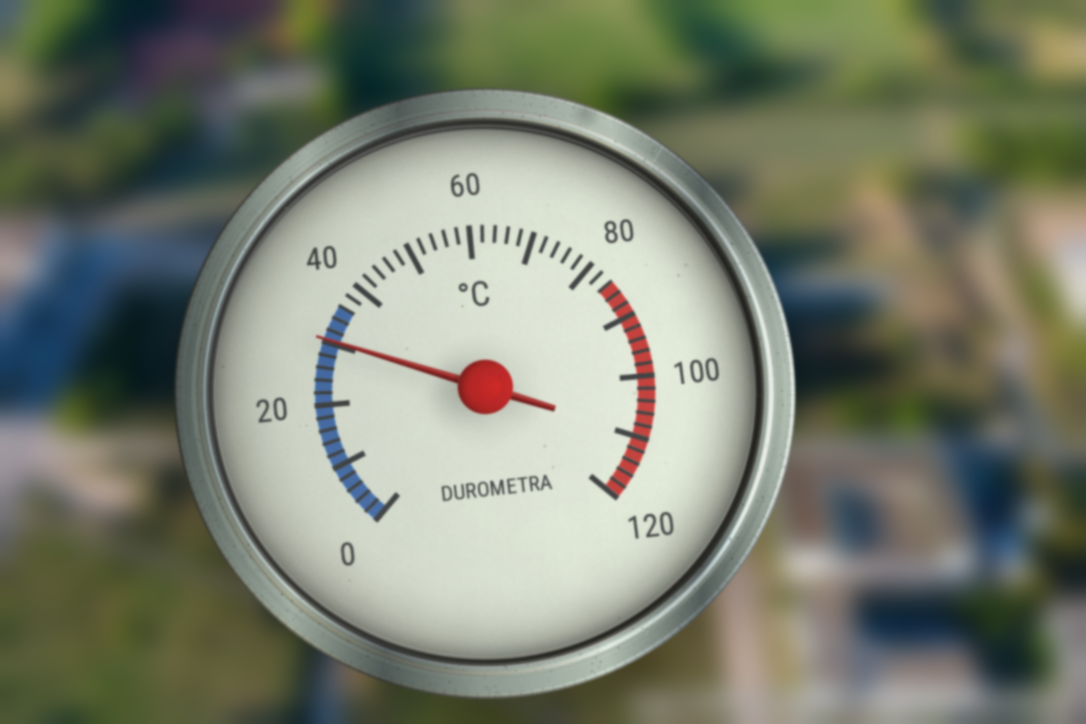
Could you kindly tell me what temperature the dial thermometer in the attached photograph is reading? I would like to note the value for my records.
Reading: 30 °C
